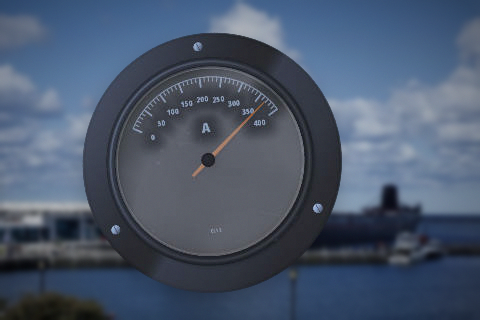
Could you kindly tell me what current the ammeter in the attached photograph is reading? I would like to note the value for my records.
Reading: 370 A
